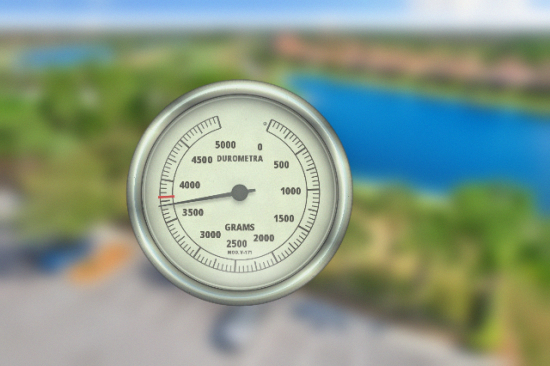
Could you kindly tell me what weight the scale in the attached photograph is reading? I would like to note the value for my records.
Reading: 3700 g
